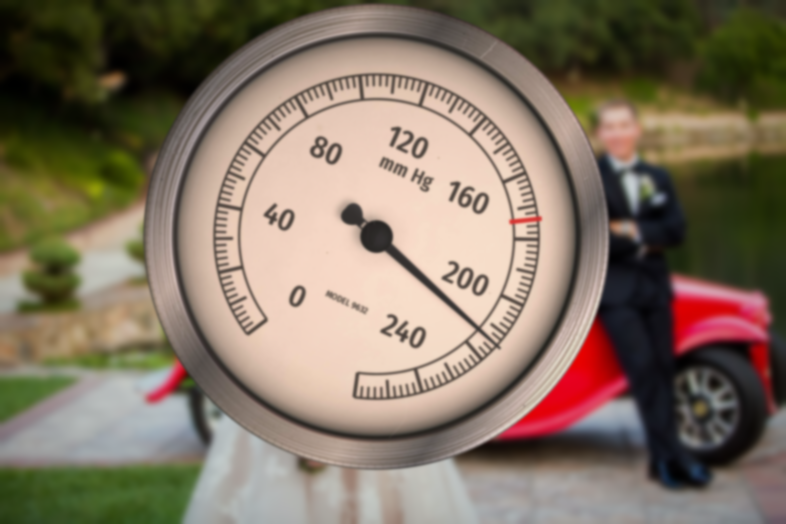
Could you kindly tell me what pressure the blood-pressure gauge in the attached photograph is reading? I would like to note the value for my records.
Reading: 214 mmHg
